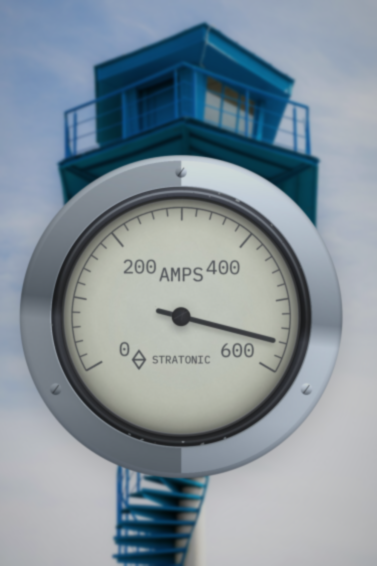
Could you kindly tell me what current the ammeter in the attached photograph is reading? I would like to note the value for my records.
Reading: 560 A
